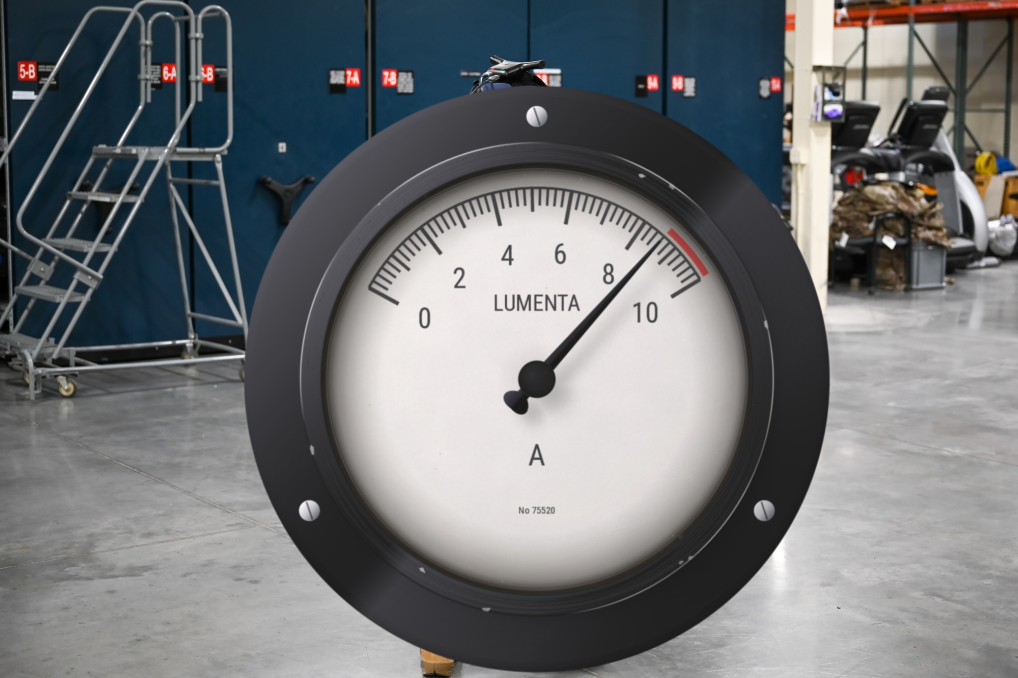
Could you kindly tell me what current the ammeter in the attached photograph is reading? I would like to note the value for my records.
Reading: 8.6 A
